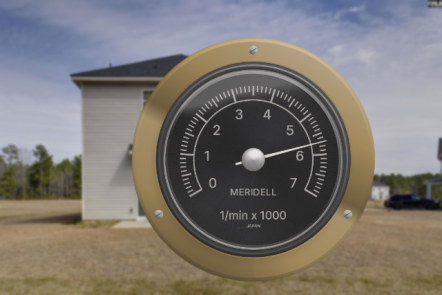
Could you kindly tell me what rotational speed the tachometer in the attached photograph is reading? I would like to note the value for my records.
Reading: 5700 rpm
